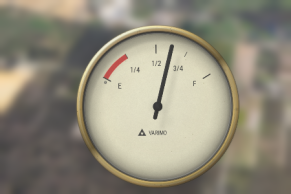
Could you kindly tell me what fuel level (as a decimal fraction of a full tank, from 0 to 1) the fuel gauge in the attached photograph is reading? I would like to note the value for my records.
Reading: 0.625
